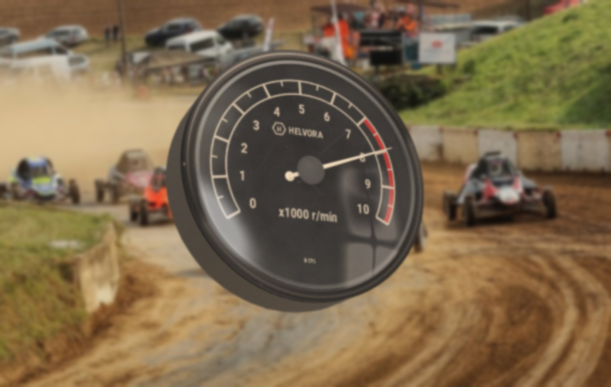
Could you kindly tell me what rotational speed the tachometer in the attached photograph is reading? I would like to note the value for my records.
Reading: 8000 rpm
